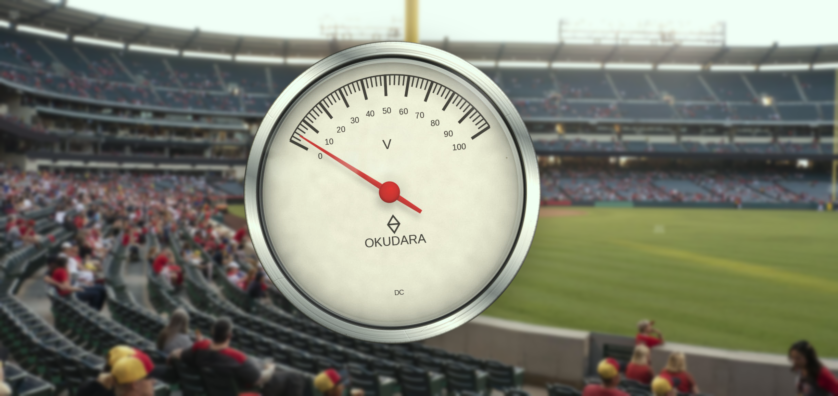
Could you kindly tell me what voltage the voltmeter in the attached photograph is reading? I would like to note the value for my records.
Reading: 4 V
